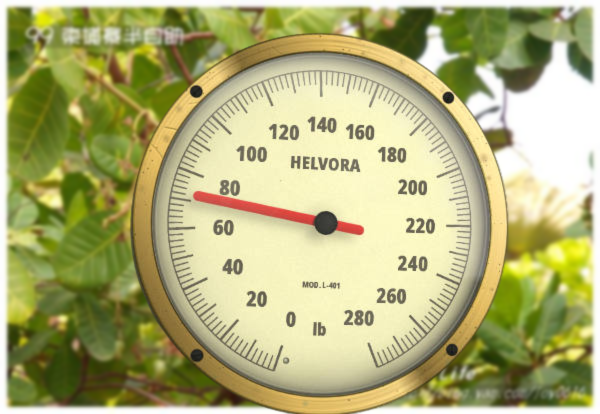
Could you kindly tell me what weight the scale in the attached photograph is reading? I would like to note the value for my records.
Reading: 72 lb
